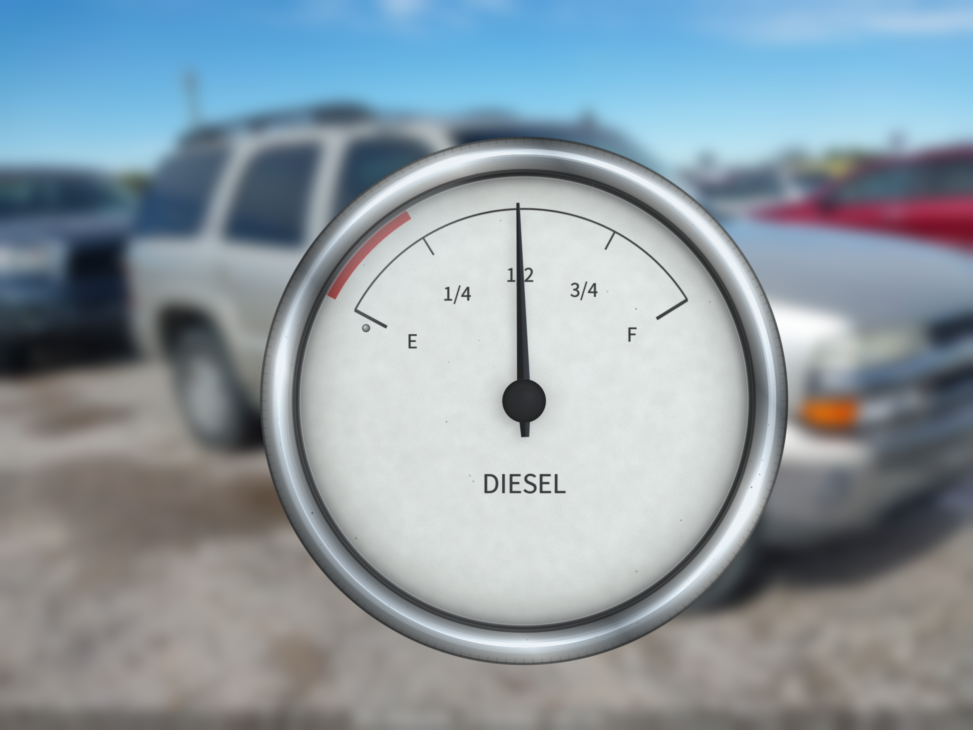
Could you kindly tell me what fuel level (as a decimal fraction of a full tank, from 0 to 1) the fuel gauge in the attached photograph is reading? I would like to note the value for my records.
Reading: 0.5
